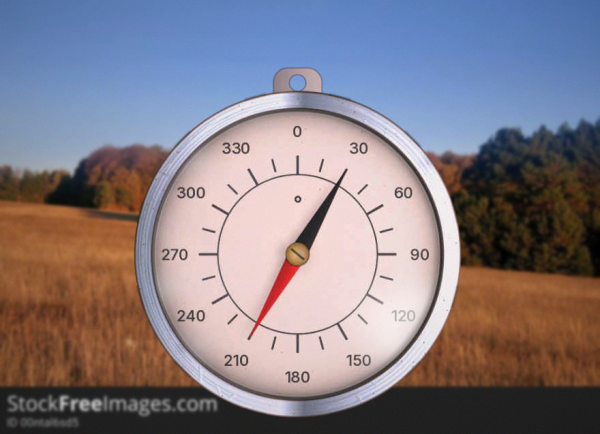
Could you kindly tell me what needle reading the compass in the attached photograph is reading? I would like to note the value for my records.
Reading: 210 °
